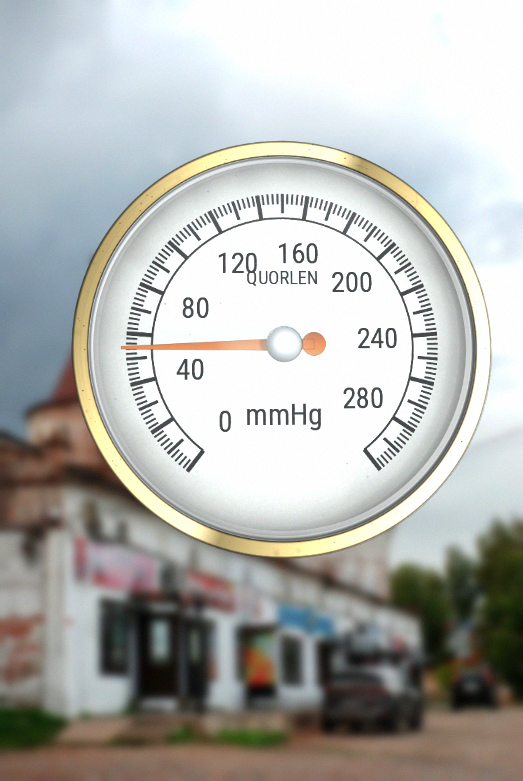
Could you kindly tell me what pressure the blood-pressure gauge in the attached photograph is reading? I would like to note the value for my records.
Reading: 54 mmHg
